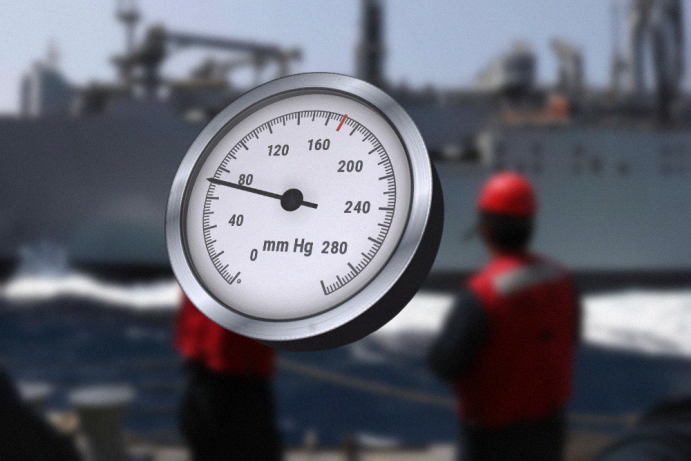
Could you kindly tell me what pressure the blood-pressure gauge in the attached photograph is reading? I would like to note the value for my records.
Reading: 70 mmHg
